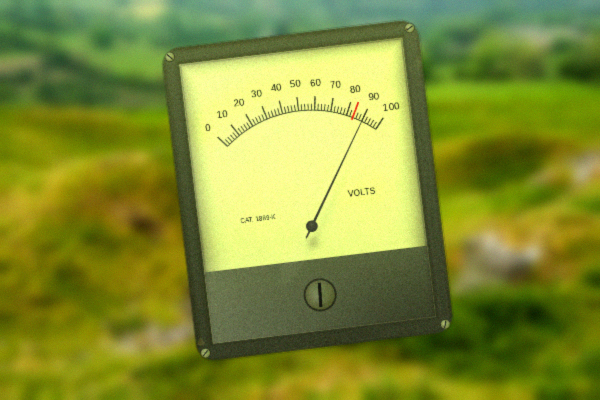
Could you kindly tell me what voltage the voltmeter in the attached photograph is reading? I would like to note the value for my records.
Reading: 90 V
